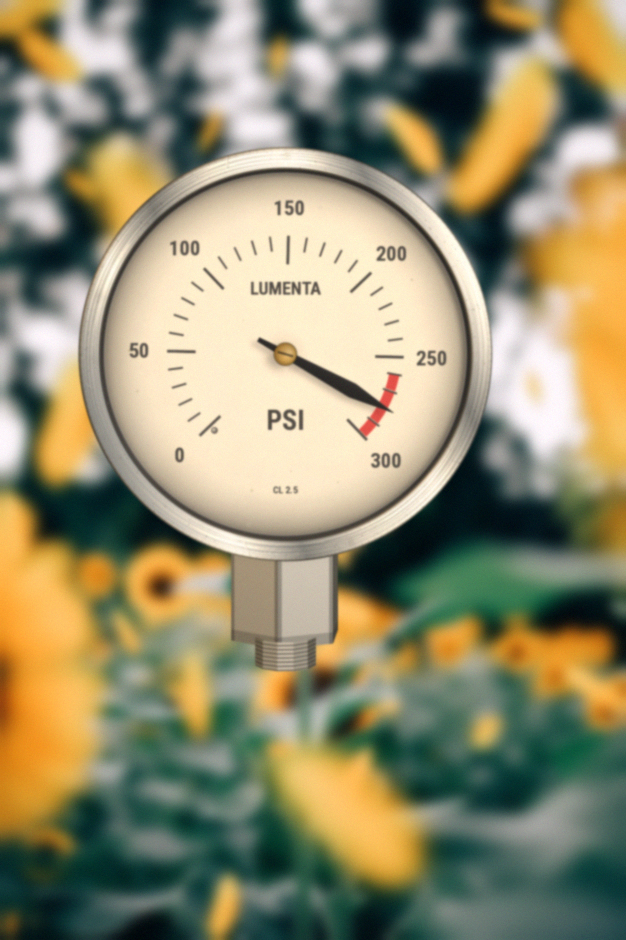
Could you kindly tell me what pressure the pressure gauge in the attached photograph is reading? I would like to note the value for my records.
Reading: 280 psi
